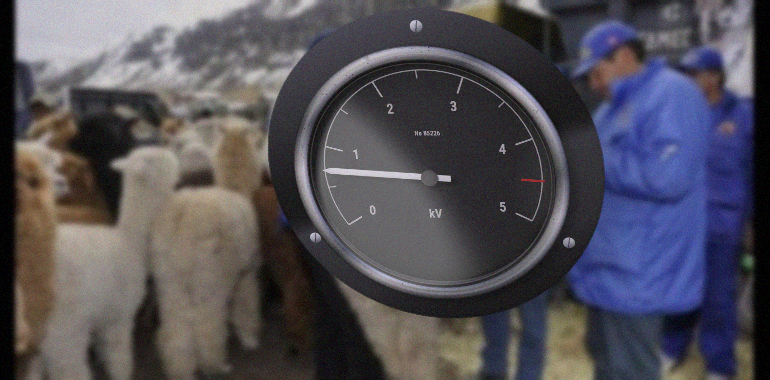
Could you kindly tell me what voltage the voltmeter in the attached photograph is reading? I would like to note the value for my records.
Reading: 0.75 kV
